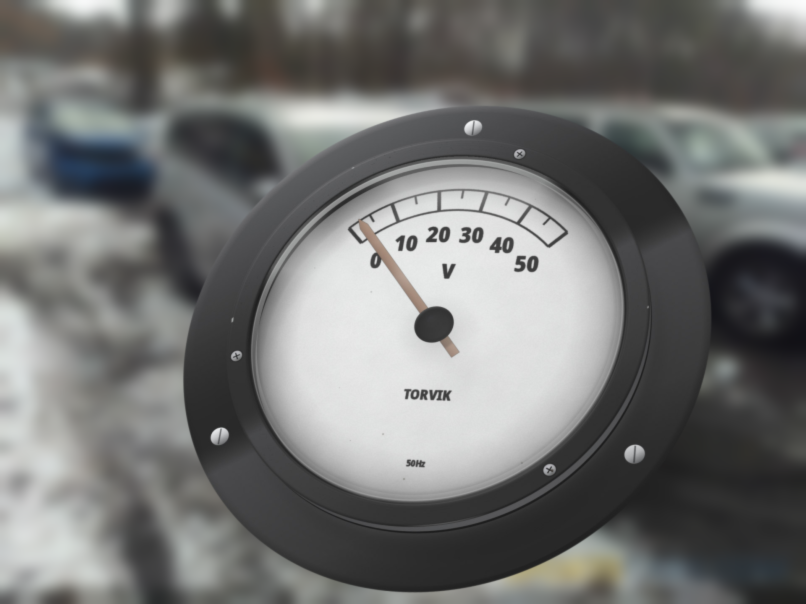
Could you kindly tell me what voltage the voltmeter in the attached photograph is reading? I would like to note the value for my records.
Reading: 2.5 V
